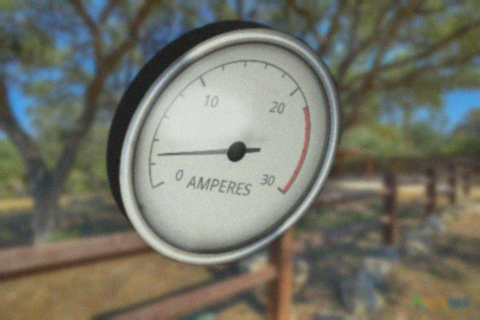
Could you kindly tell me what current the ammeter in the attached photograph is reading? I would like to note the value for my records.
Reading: 3 A
